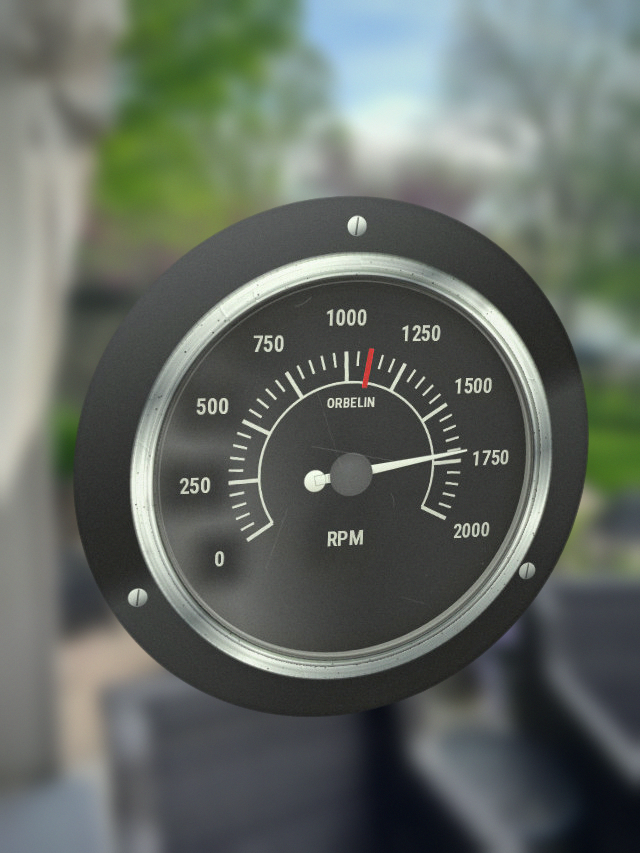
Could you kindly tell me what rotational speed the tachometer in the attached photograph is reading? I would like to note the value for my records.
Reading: 1700 rpm
